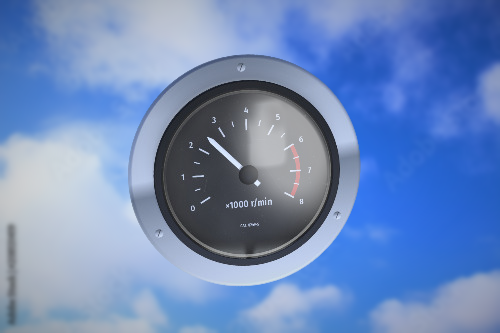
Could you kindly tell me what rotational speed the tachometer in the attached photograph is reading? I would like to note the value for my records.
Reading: 2500 rpm
